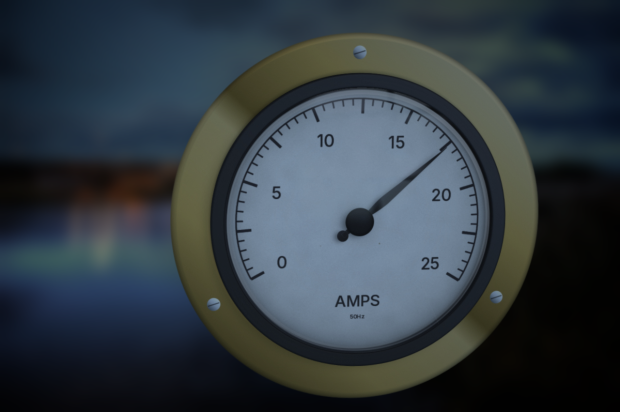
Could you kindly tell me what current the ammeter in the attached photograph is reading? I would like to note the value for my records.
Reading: 17.5 A
